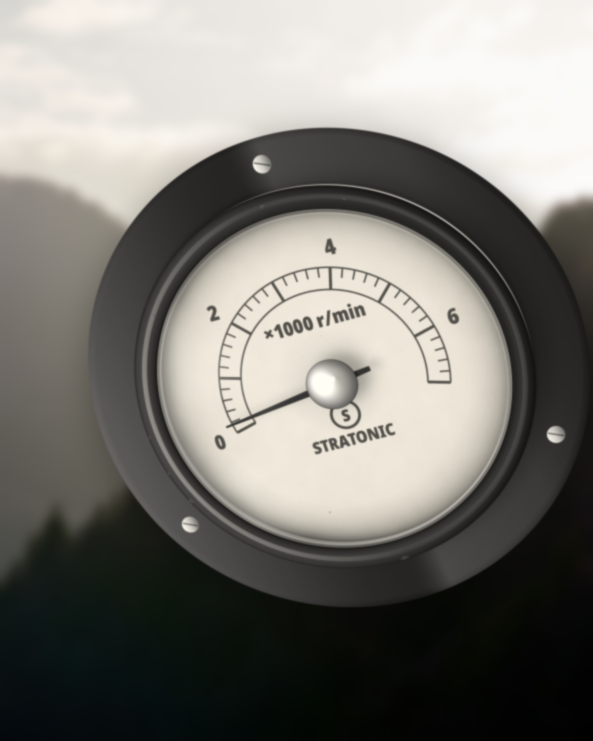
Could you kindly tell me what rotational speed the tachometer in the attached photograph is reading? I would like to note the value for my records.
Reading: 200 rpm
